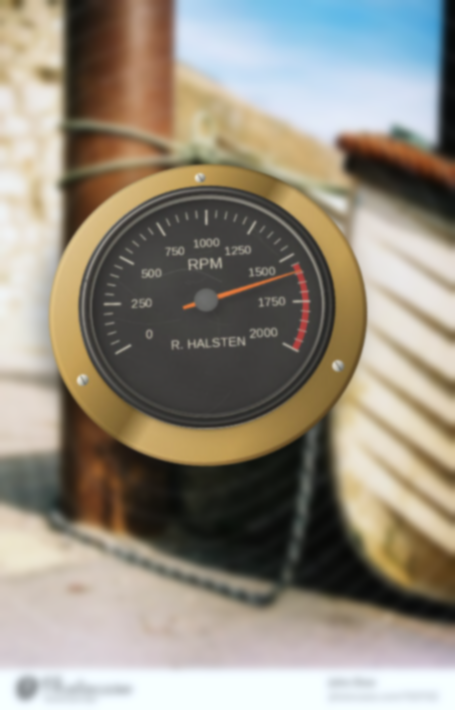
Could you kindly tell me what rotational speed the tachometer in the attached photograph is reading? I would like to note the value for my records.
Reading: 1600 rpm
